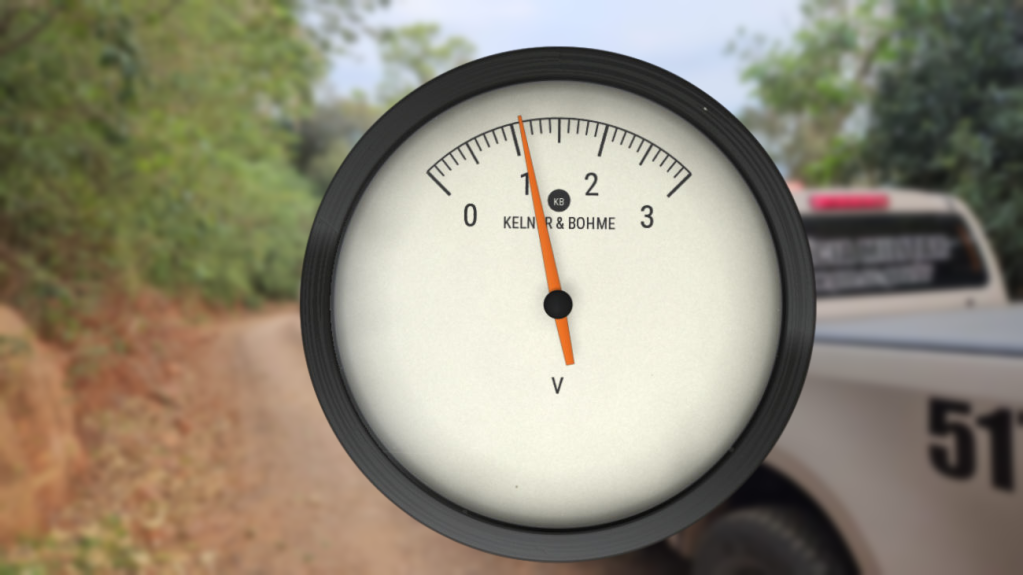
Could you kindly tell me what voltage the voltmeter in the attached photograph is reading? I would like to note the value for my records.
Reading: 1.1 V
